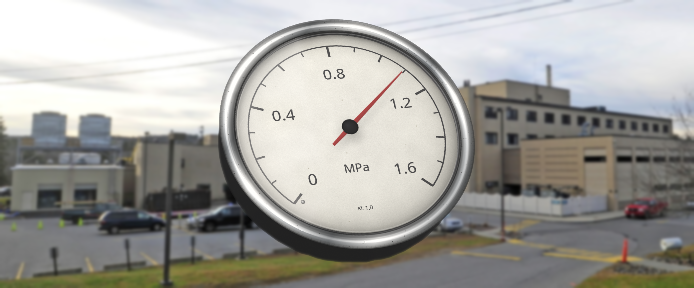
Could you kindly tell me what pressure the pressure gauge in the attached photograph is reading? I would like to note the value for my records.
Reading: 1.1 MPa
